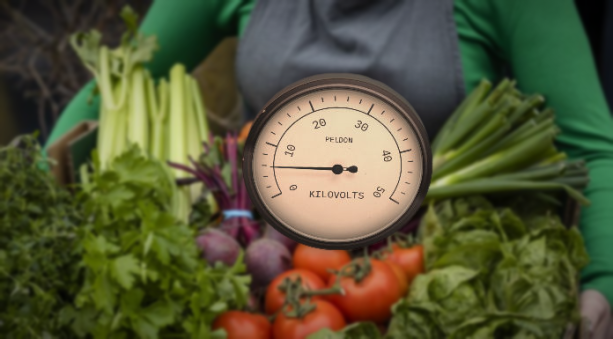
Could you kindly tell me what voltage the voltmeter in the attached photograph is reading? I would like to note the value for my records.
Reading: 6 kV
